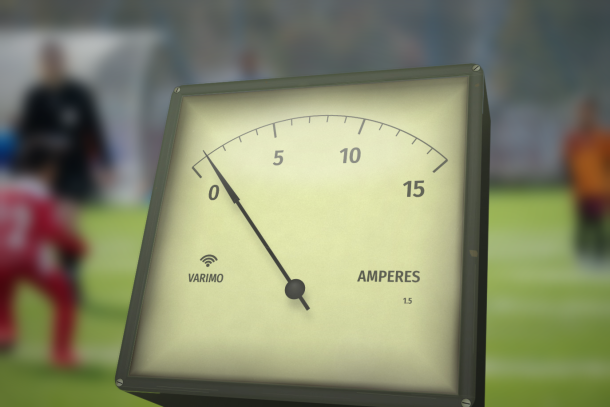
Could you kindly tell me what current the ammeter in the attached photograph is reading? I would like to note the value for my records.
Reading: 1 A
